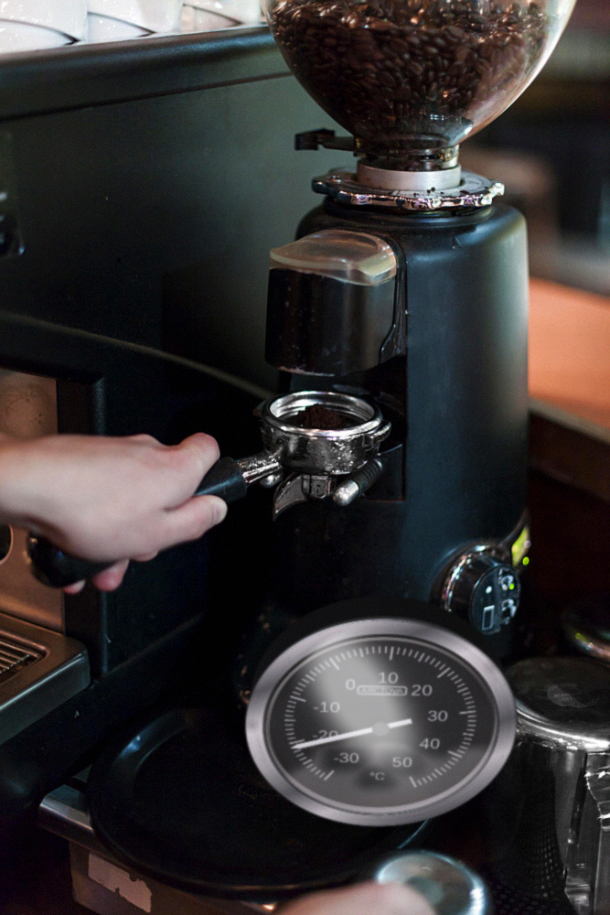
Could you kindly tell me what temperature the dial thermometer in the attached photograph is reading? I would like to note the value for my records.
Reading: -20 °C
